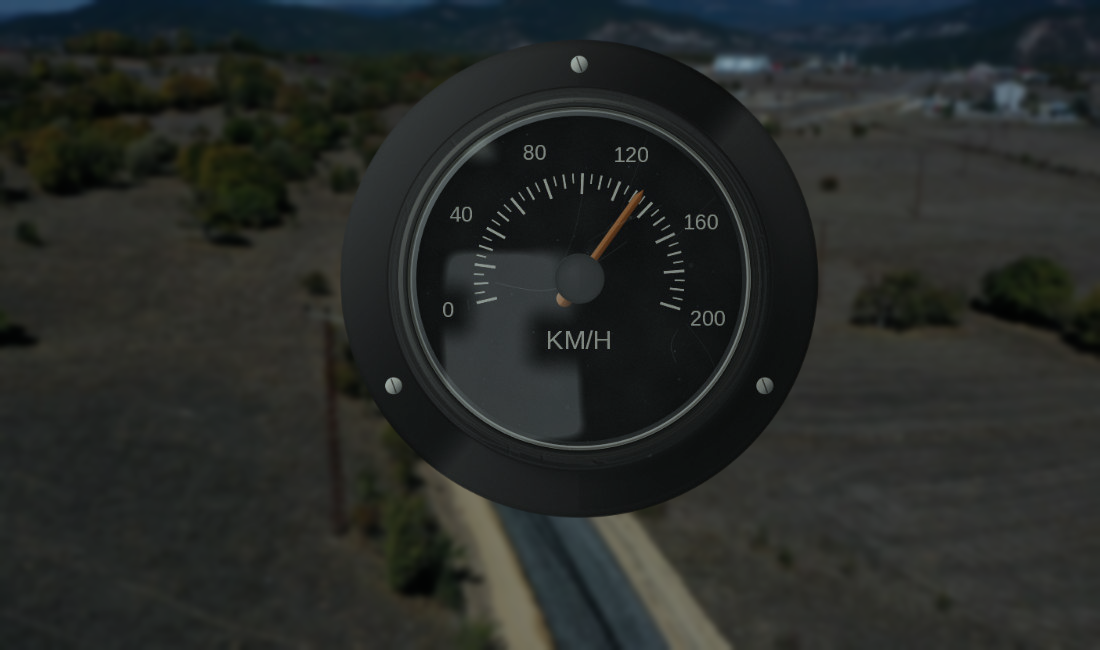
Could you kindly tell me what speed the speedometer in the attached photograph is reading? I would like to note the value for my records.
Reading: 132.5 km/h
